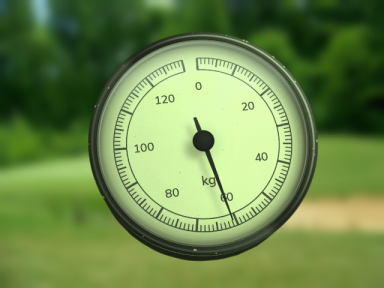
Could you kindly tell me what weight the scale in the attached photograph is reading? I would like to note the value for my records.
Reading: 61 kg
